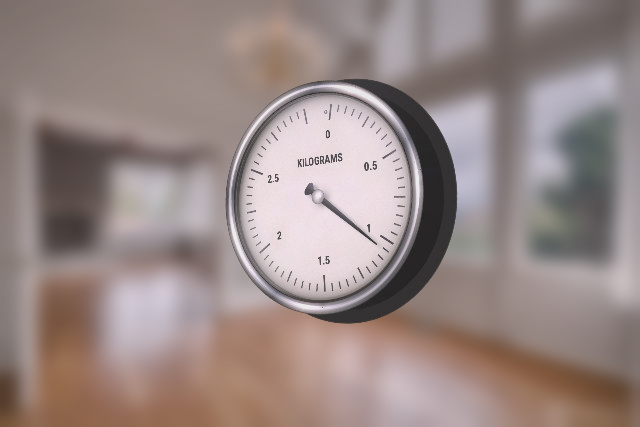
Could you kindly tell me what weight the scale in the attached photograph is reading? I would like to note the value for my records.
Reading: 1.05 kg
